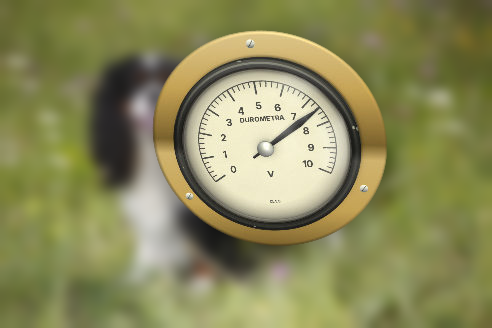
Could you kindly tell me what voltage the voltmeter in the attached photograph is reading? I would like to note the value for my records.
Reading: 7.4 V
